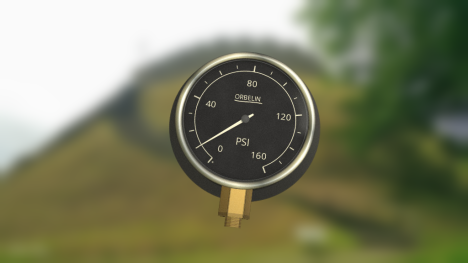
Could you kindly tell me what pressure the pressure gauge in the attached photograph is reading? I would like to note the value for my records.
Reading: 10 psi
